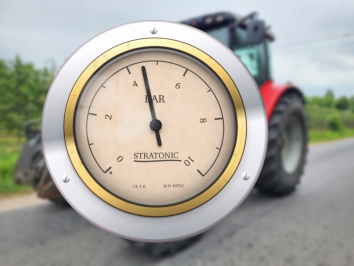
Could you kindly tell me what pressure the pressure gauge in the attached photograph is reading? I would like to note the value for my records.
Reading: 4.5 bar
